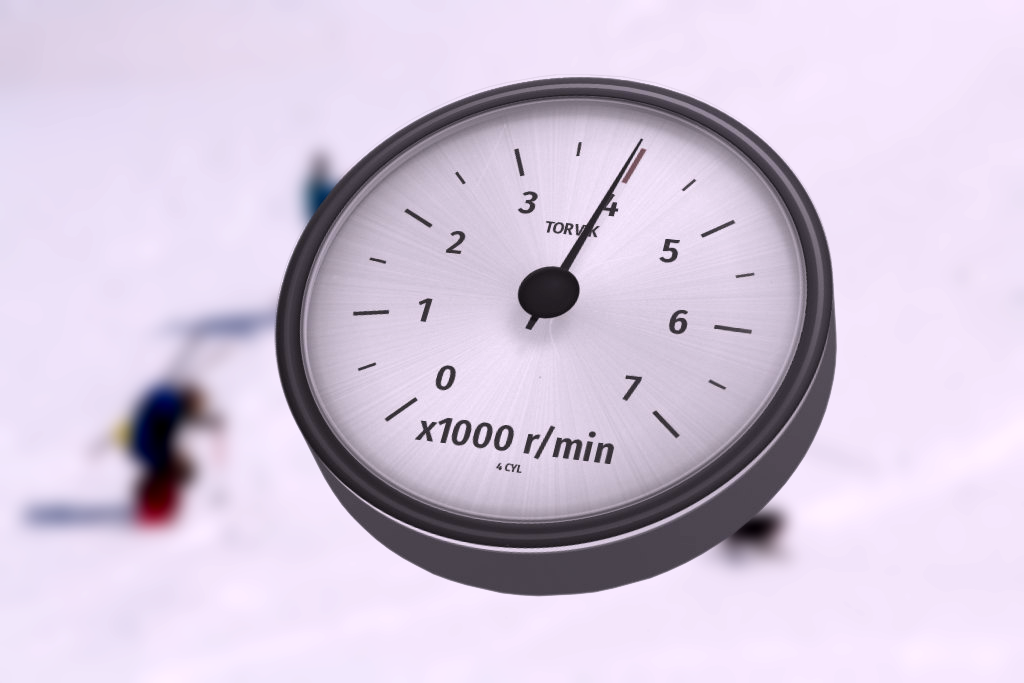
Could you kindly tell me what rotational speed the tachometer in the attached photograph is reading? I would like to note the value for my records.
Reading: 4000 rpm
